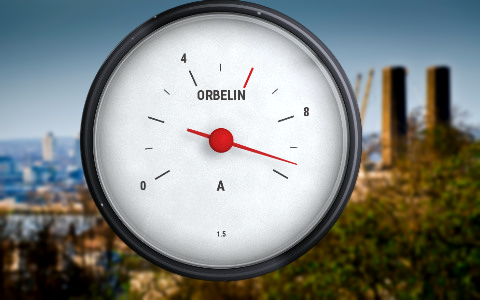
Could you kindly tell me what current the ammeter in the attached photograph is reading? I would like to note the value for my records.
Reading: 9.5 A
